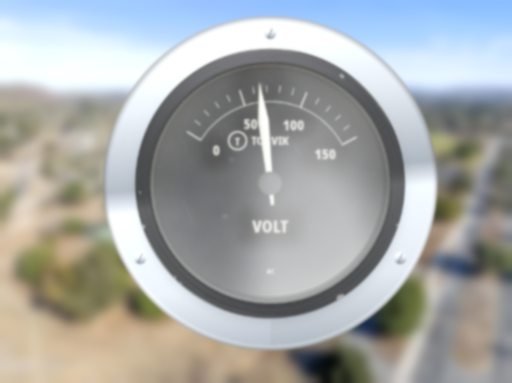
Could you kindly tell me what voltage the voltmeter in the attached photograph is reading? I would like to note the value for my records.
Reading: 65 V
